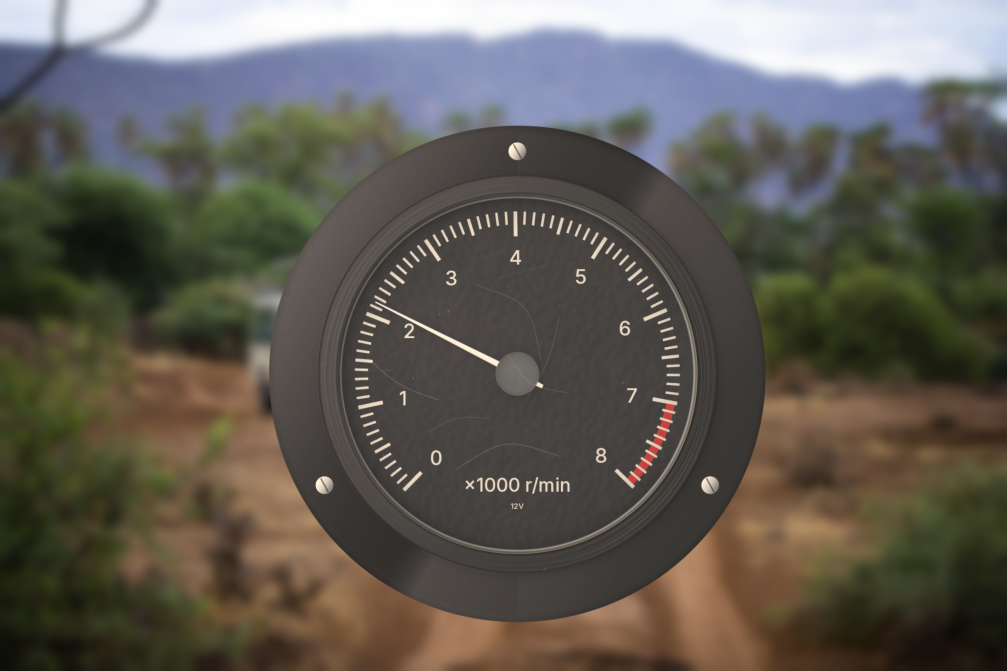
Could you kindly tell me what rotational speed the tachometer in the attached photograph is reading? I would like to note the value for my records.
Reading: 2150 rpm
